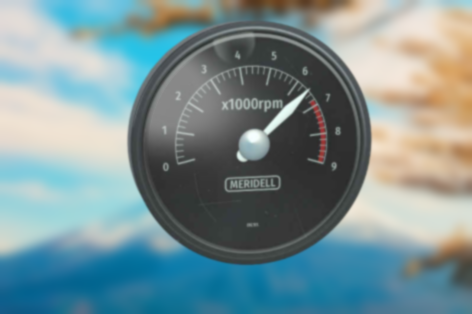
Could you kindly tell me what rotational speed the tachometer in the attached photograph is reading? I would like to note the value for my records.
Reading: 6400 rpm
